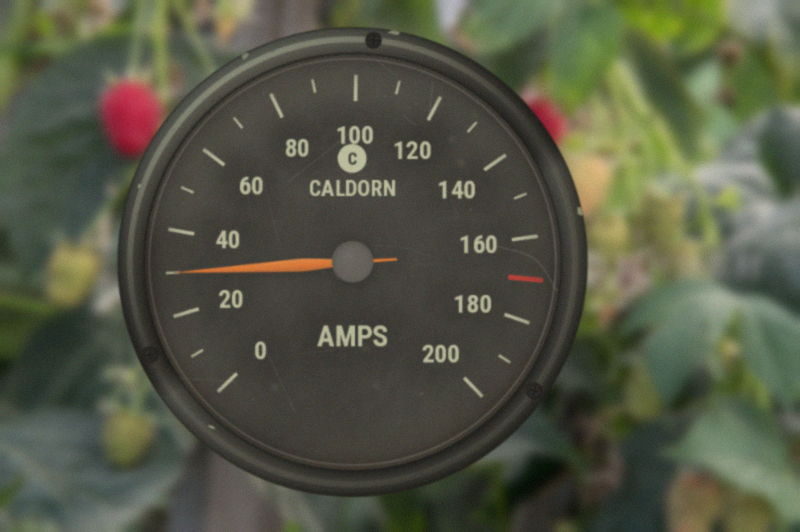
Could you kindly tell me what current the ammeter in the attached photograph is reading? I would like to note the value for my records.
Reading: 30 A
